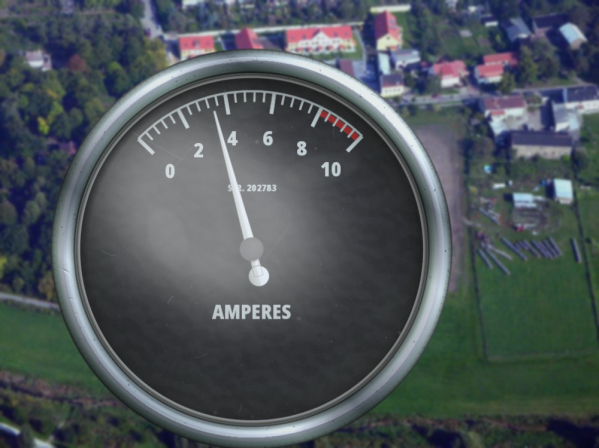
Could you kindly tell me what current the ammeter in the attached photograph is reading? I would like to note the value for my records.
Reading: 3.4 A
